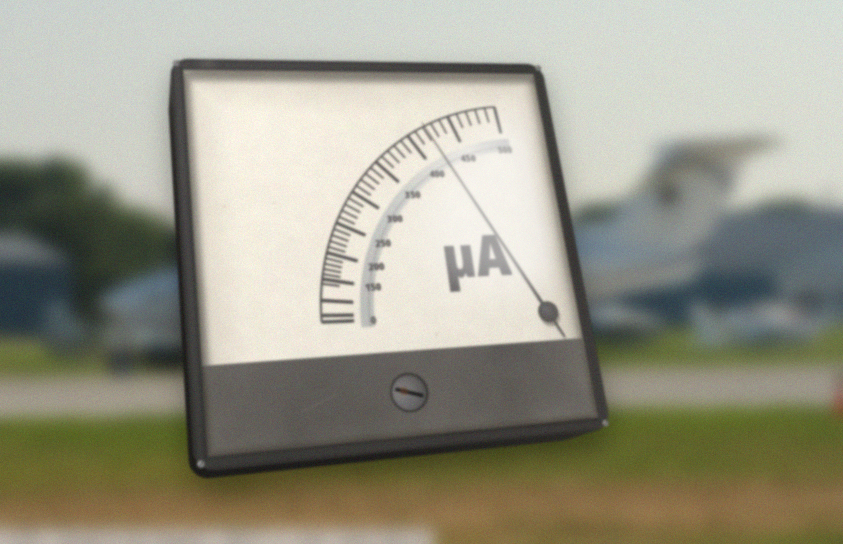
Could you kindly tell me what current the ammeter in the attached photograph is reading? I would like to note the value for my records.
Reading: 420 µA
